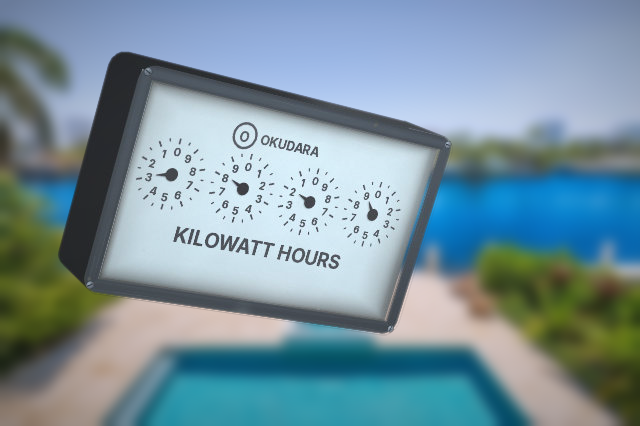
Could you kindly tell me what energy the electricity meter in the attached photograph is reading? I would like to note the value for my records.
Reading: 2819 kWh
